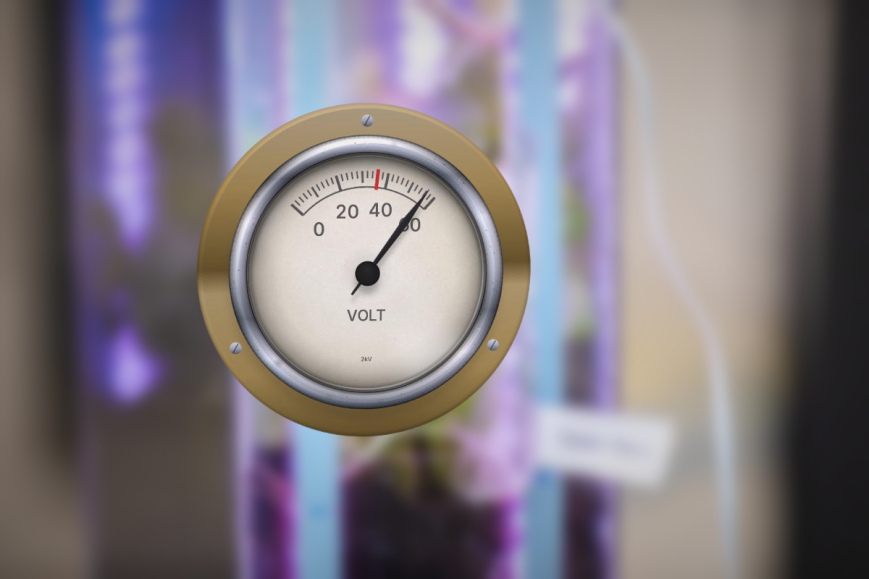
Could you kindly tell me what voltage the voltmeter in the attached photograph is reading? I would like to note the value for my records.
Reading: 56 V
